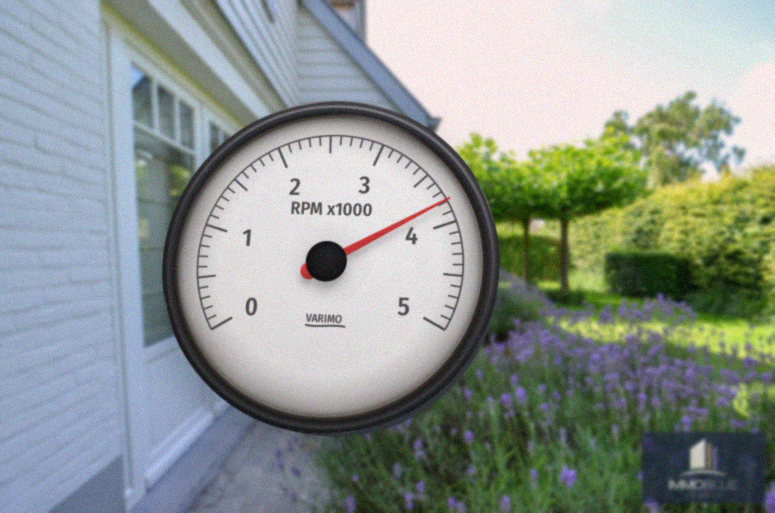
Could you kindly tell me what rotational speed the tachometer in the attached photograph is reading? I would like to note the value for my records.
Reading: 3800 rpm
